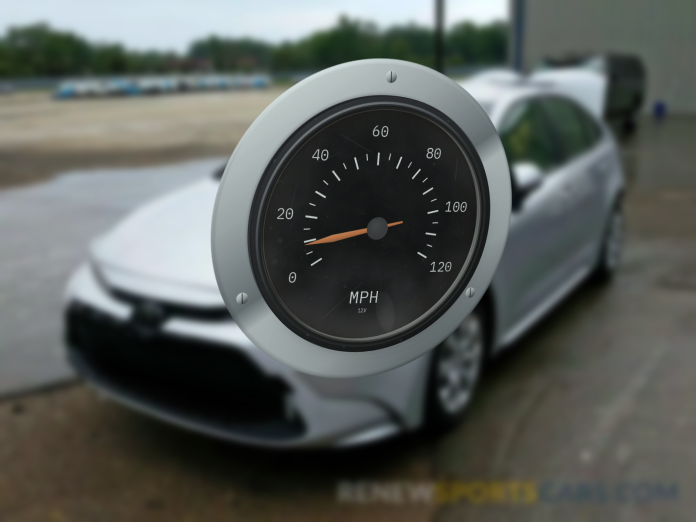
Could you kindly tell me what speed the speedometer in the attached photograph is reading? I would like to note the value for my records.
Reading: 10 mph
